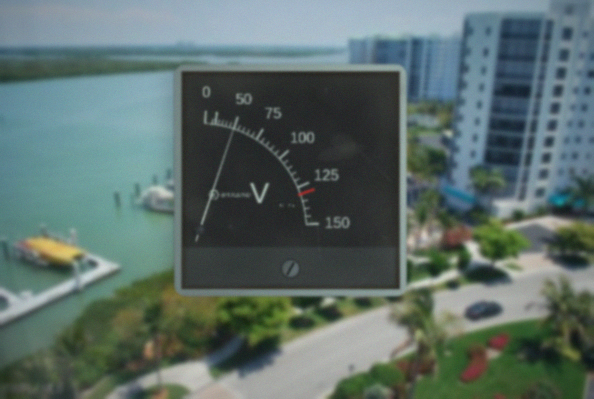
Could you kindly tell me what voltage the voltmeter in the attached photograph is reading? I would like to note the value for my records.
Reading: 50 V
